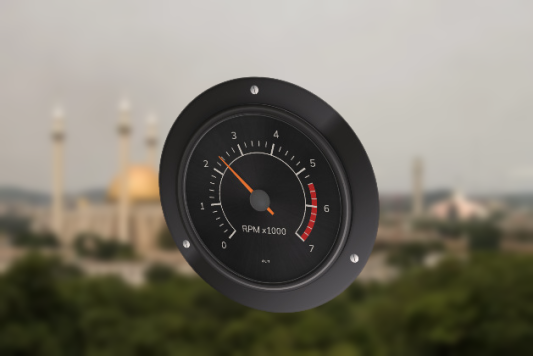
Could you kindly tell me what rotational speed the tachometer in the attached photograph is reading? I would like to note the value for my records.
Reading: 2400 rpm
